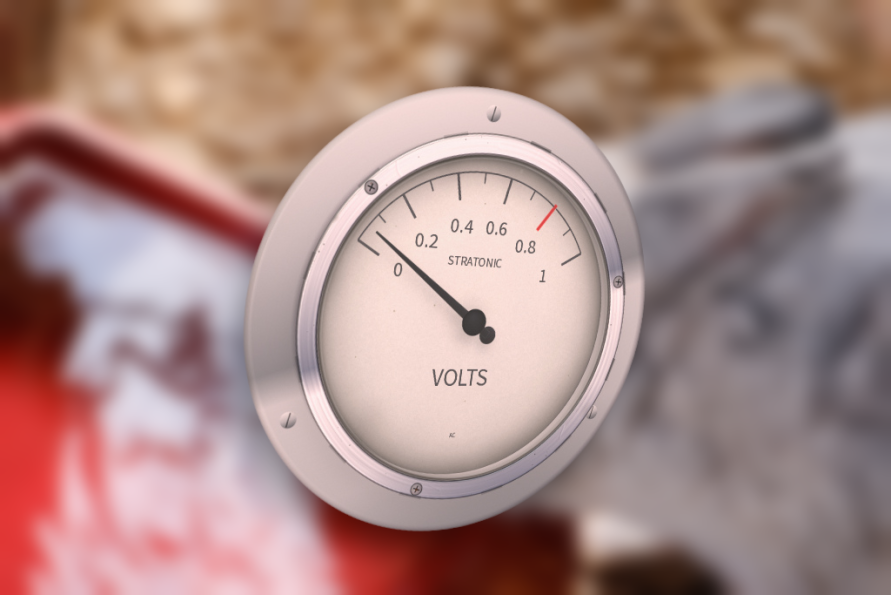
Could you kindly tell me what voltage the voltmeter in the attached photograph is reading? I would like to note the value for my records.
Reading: 0.05 V
